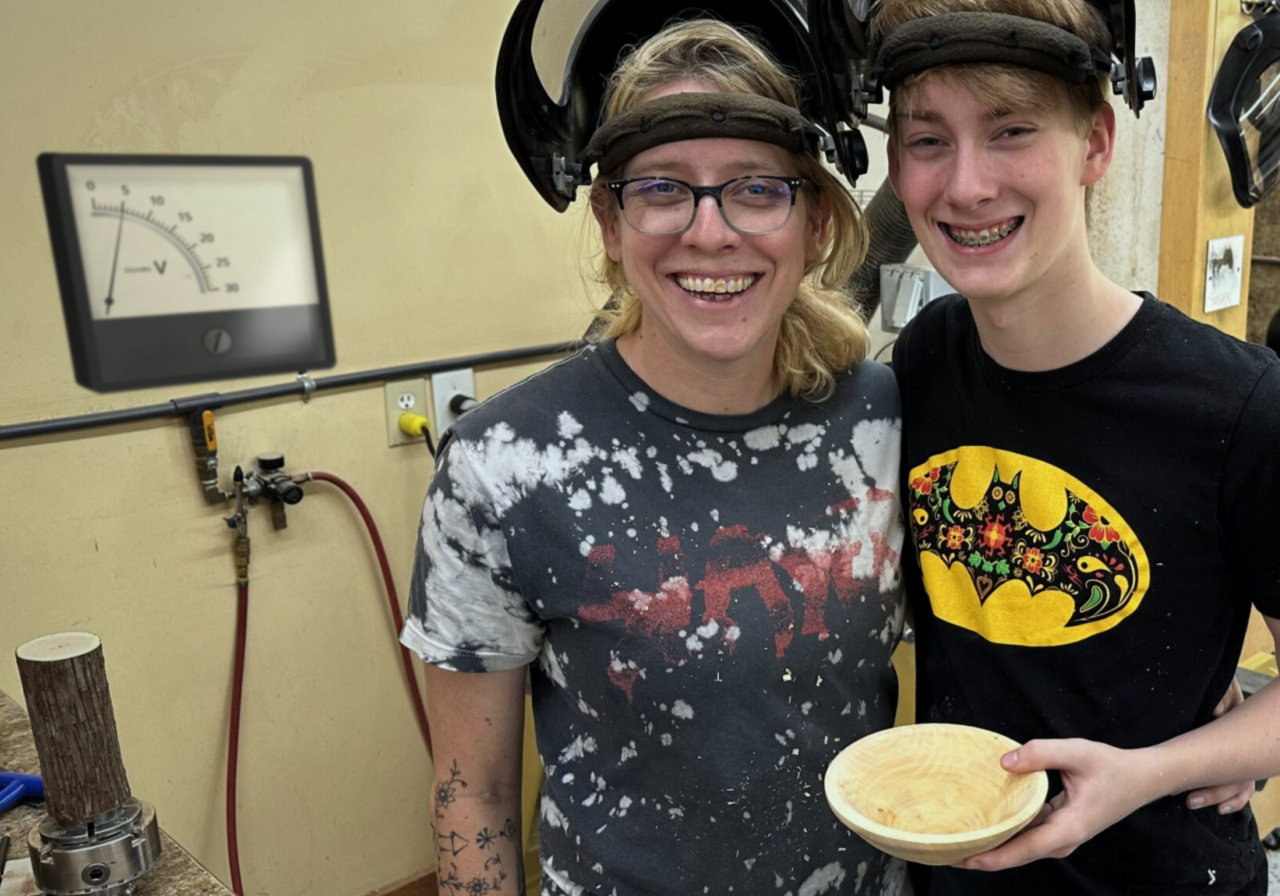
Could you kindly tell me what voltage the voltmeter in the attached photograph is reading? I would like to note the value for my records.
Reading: 5 V
